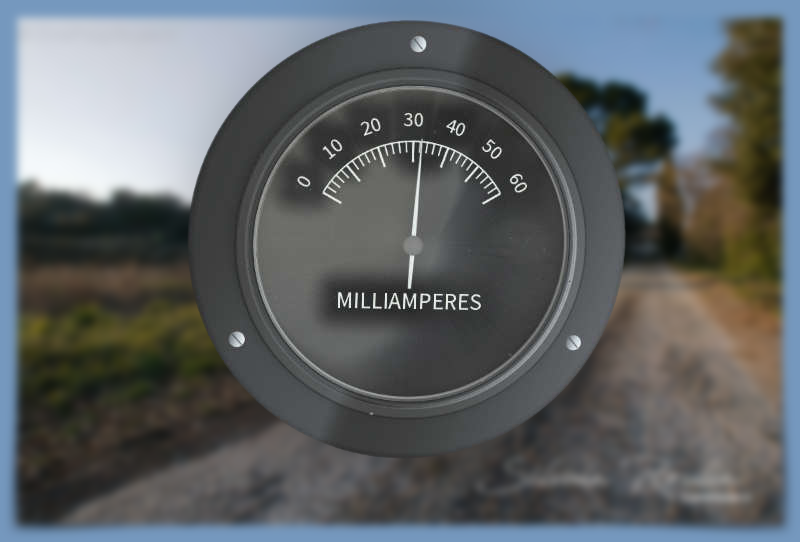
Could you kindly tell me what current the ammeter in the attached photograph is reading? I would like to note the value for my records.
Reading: 32 mA
